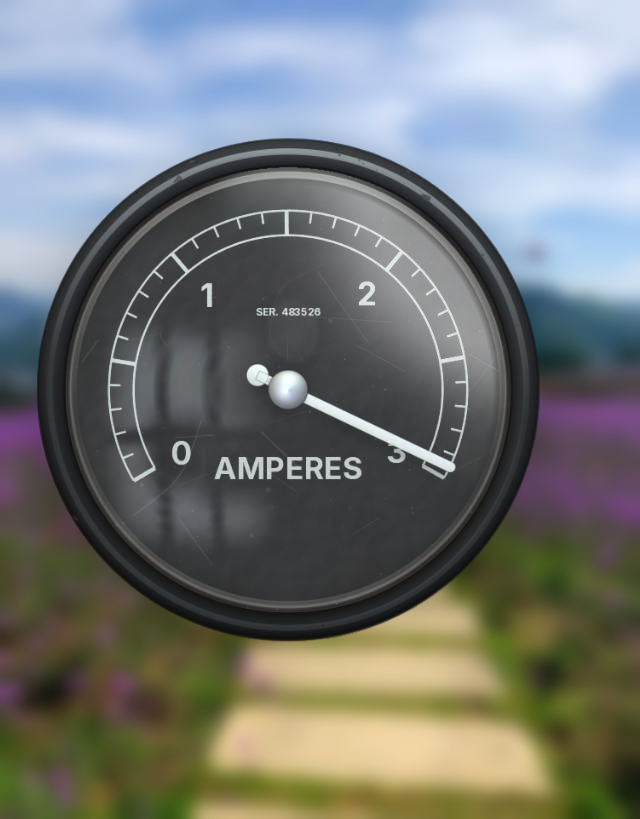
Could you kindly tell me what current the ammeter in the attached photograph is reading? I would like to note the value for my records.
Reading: 2.95 A
